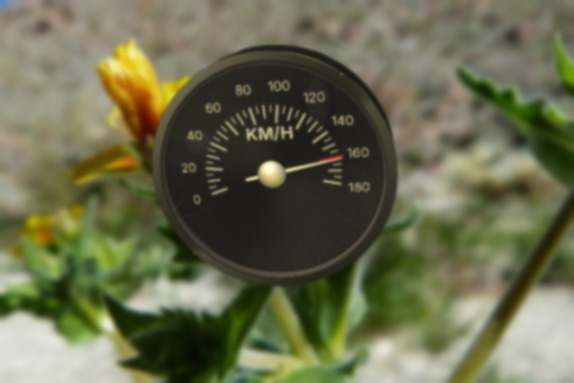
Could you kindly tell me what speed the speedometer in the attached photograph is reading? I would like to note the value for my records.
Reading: 160 km/h
